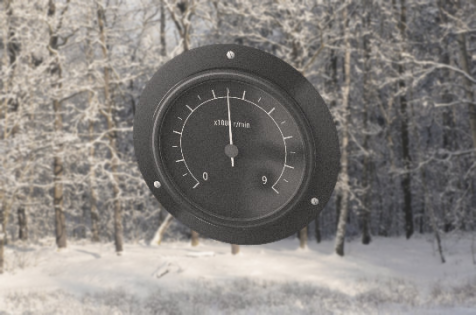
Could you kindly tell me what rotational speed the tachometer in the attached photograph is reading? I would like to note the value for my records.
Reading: 4500 rpm
